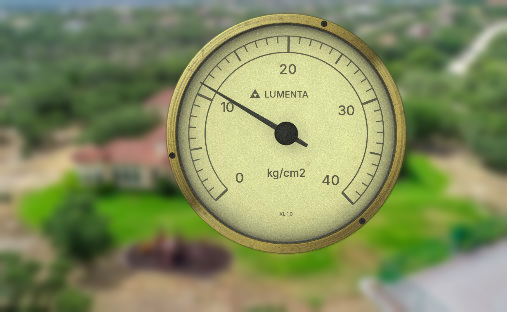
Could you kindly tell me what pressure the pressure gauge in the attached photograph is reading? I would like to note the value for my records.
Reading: 11 kg/cm²
